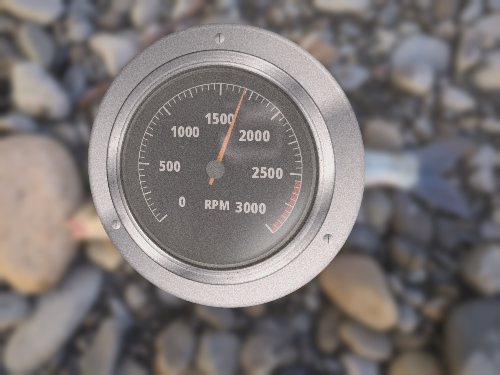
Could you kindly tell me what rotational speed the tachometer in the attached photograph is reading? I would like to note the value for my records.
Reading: 1700 rpm
